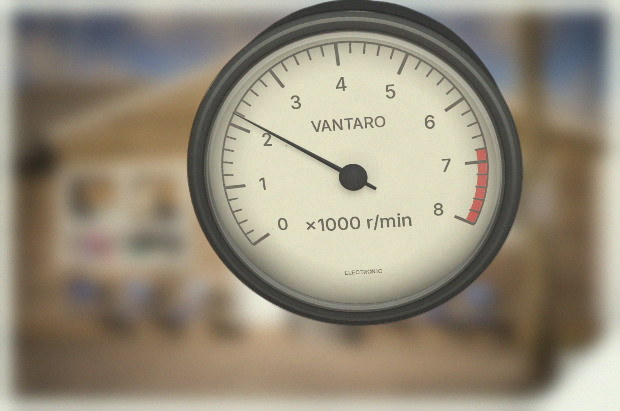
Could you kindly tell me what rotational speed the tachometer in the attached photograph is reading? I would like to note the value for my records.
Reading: 2200 rpm
